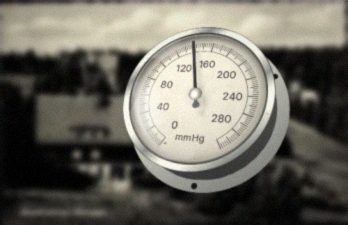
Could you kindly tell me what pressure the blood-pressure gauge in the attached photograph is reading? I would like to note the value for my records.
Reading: 140 mmHg
